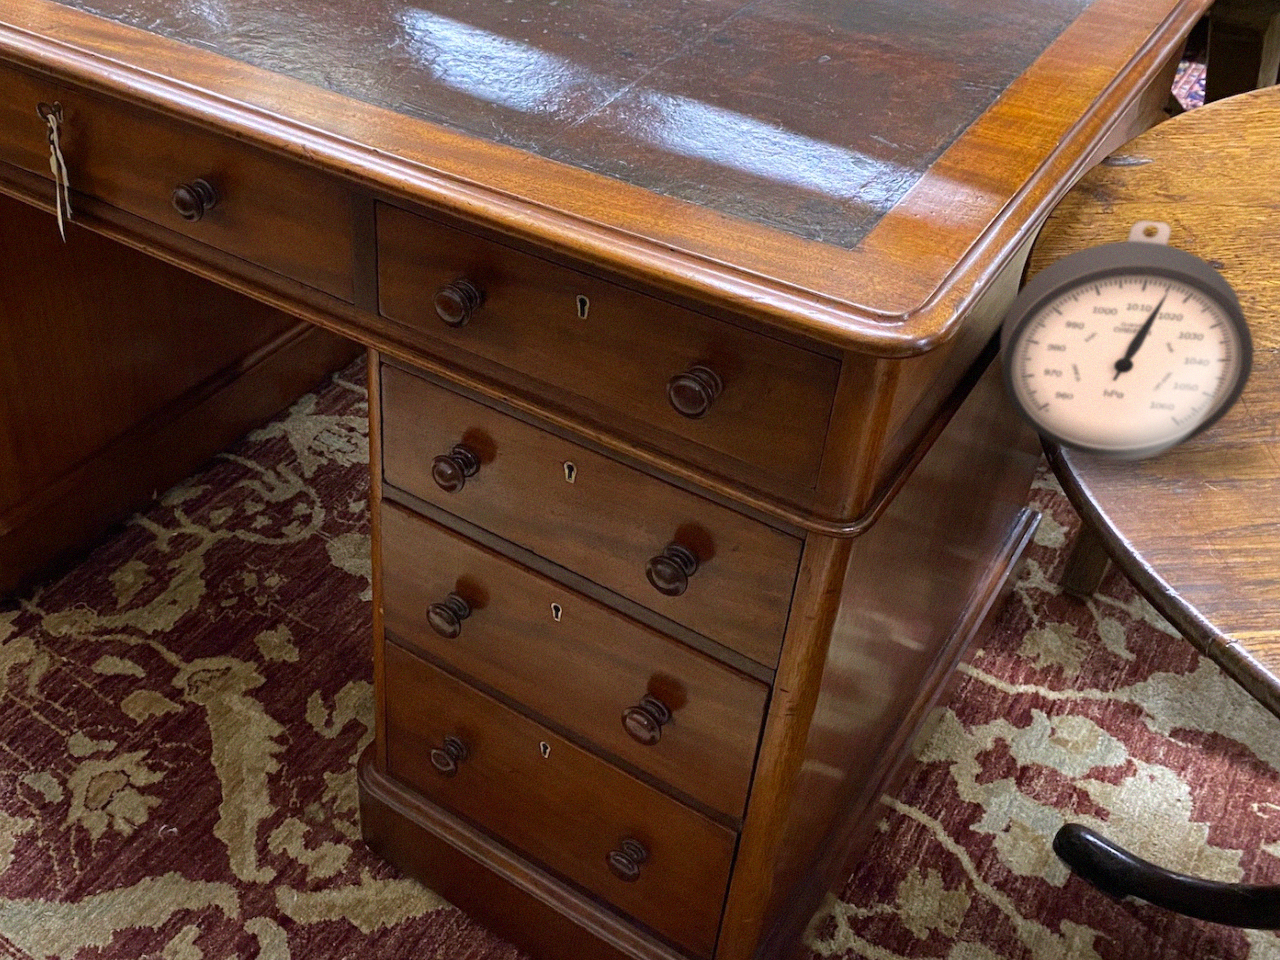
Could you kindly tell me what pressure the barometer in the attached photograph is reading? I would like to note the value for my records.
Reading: 1015 hPa
